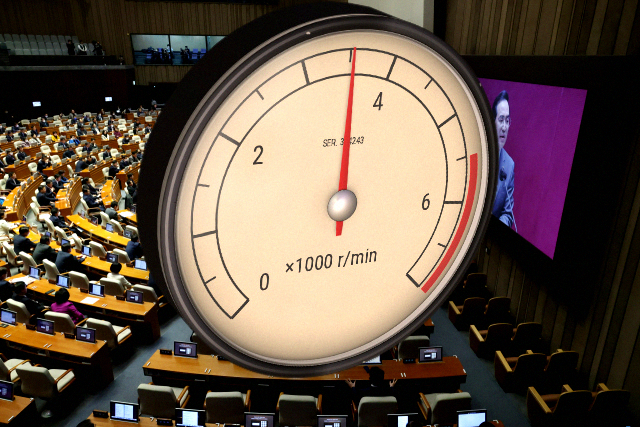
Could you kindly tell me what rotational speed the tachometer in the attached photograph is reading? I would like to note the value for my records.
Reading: 3500 rpm
